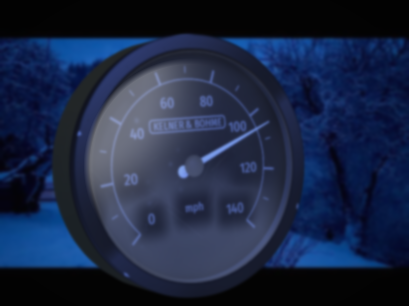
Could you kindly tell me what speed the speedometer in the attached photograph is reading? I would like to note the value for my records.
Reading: 105 mph
